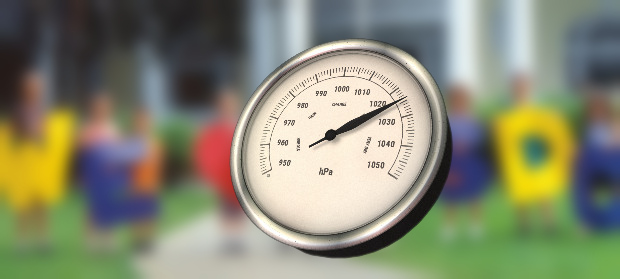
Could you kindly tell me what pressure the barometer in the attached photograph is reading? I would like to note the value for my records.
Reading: 1025 hPa
